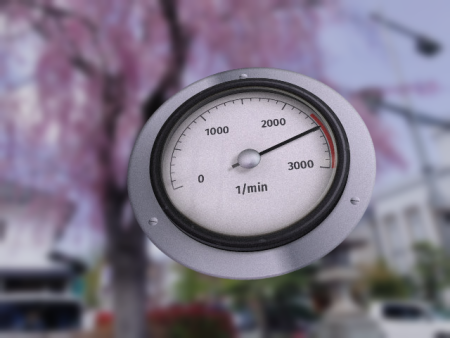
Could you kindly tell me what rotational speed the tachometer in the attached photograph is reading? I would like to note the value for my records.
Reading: 2500 rpm
